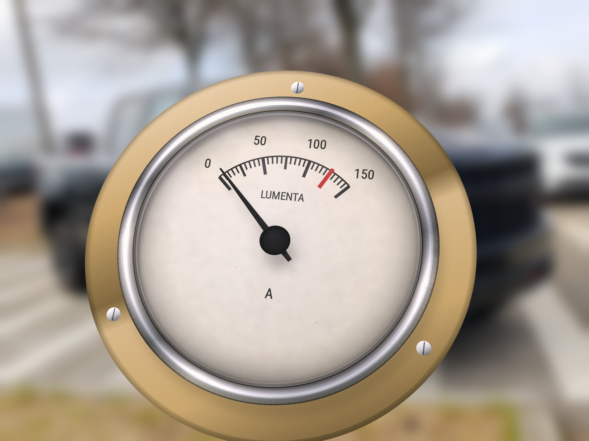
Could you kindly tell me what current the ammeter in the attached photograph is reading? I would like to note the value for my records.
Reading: 5 A
